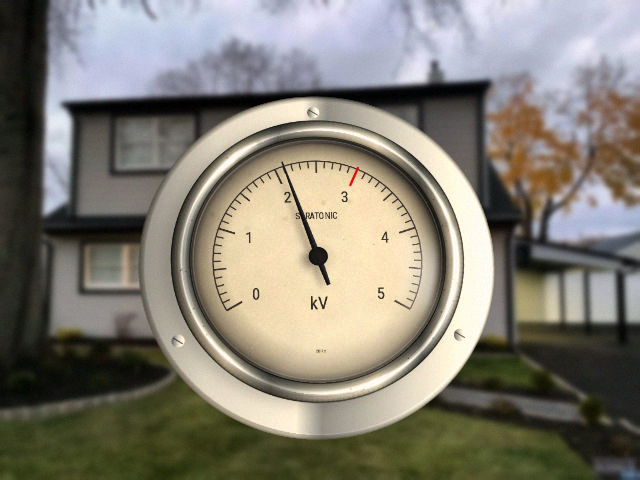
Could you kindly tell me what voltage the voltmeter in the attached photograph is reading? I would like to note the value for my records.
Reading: 2.1 kV
